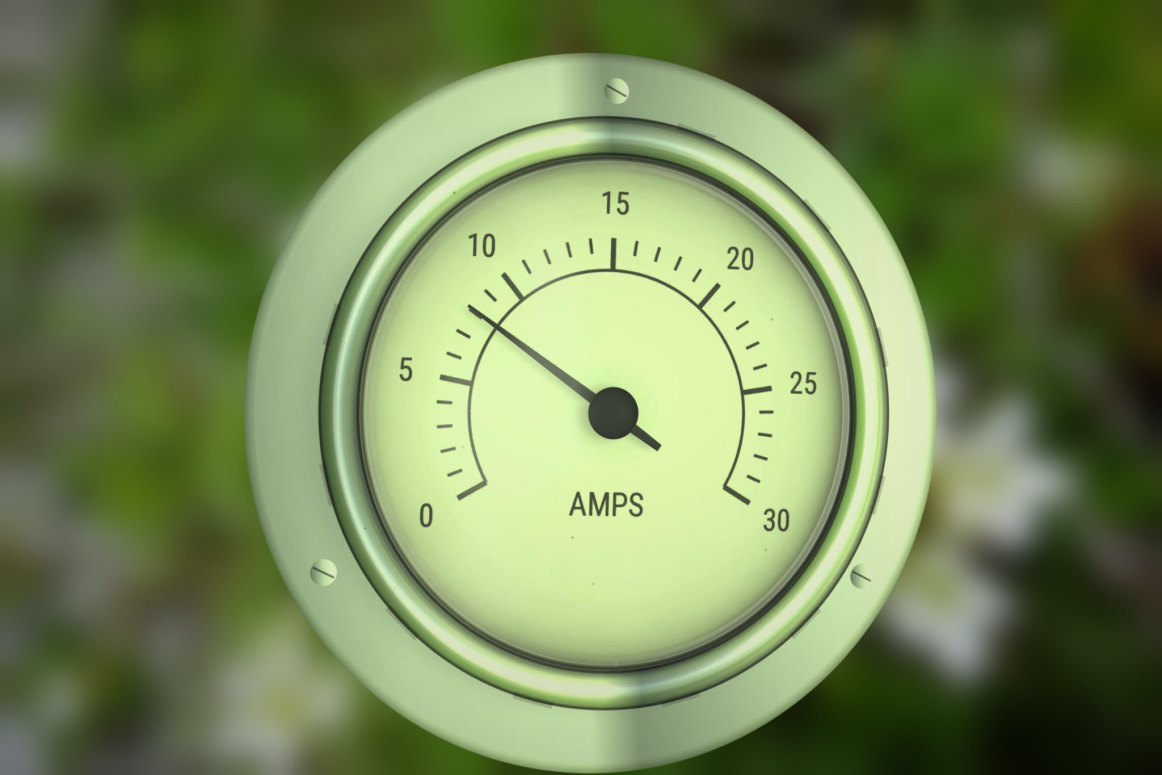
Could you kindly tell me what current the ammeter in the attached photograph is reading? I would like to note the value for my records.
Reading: 8 A
